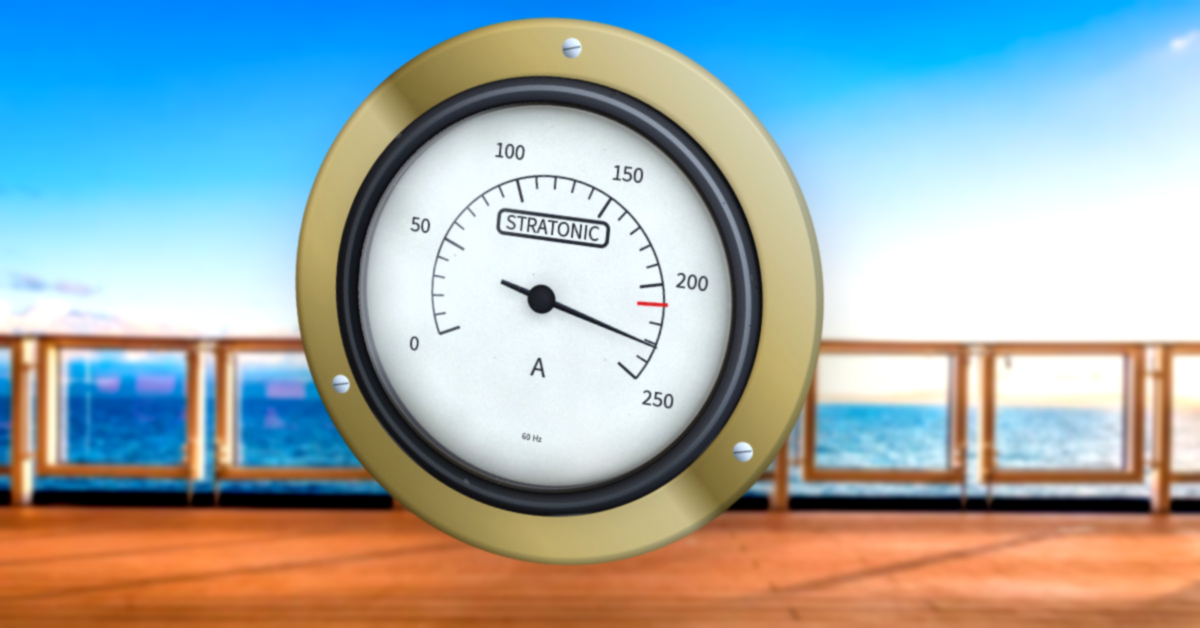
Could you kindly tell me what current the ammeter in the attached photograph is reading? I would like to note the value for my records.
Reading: 230 A
